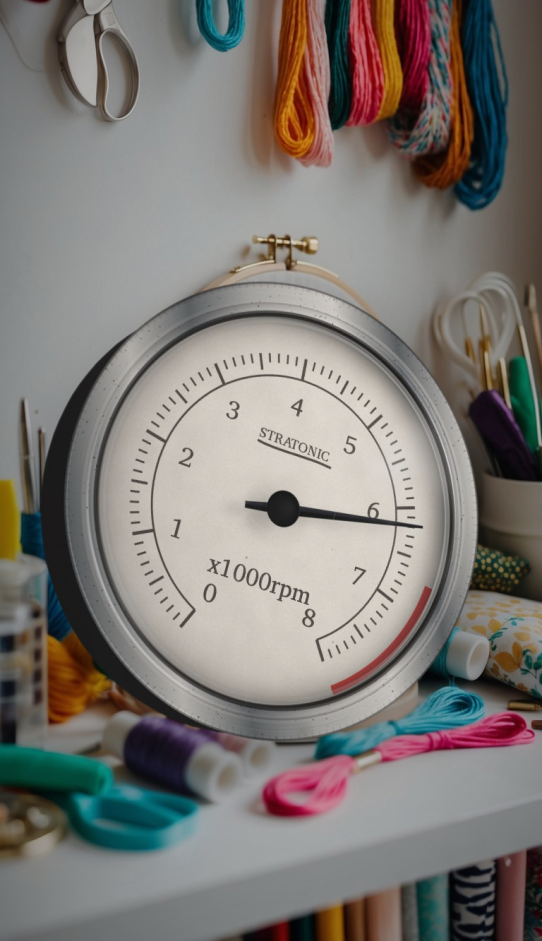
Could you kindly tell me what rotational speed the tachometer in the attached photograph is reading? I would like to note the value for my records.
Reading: 6200 rpm
